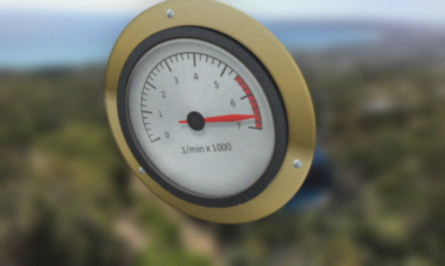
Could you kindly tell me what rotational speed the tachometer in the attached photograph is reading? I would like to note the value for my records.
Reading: 6600 rpm
